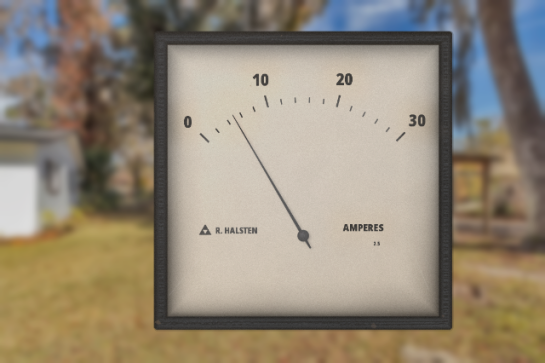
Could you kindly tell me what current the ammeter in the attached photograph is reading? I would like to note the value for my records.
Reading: 5 A
